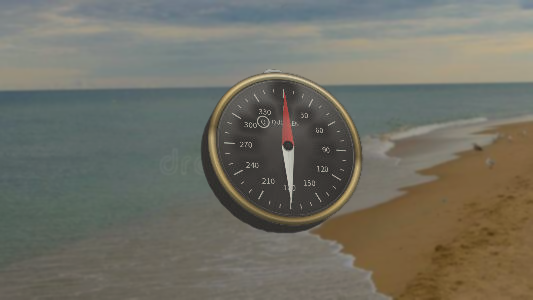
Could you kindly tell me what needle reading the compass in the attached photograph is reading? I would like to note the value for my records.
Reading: 0 °
